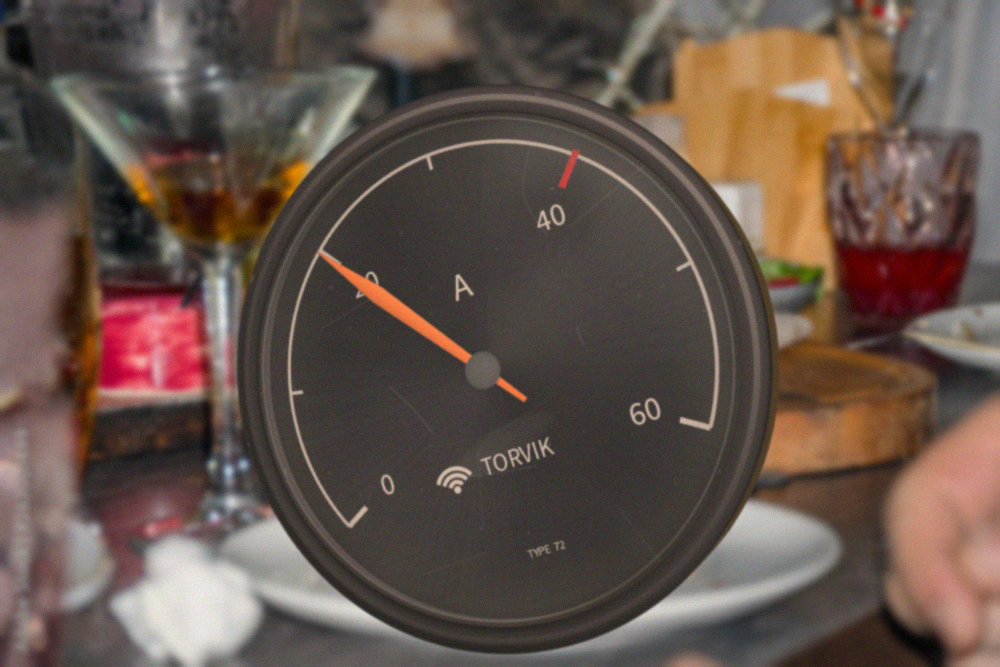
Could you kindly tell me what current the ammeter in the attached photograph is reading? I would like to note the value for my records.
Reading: 20 A
